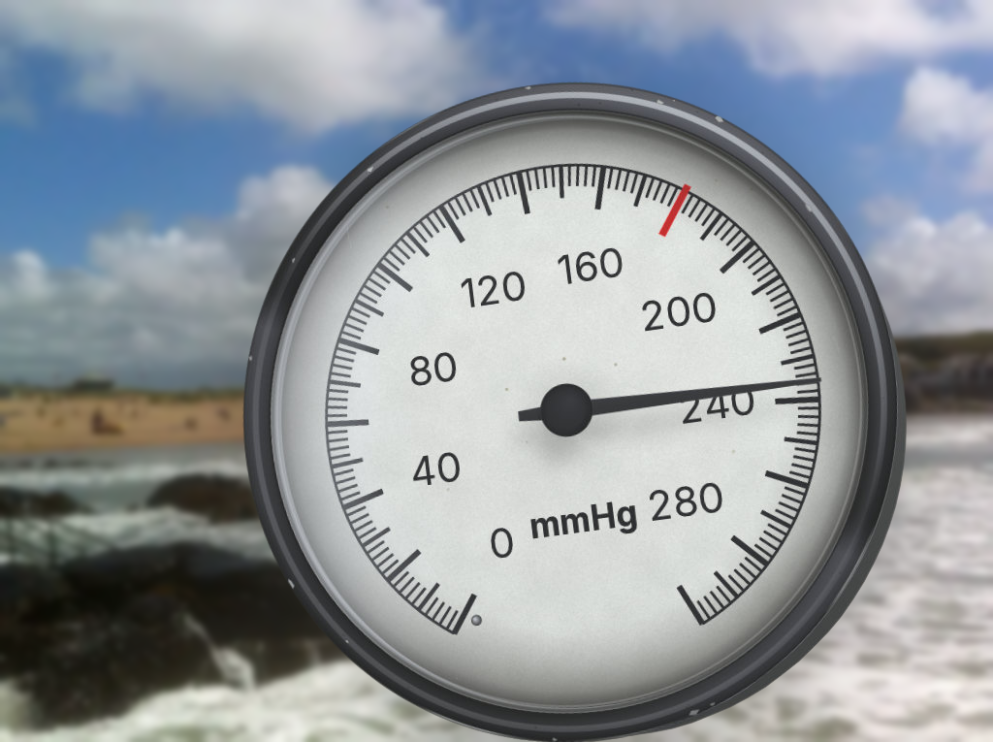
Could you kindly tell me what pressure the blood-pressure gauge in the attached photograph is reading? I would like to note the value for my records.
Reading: 236 mmHg
